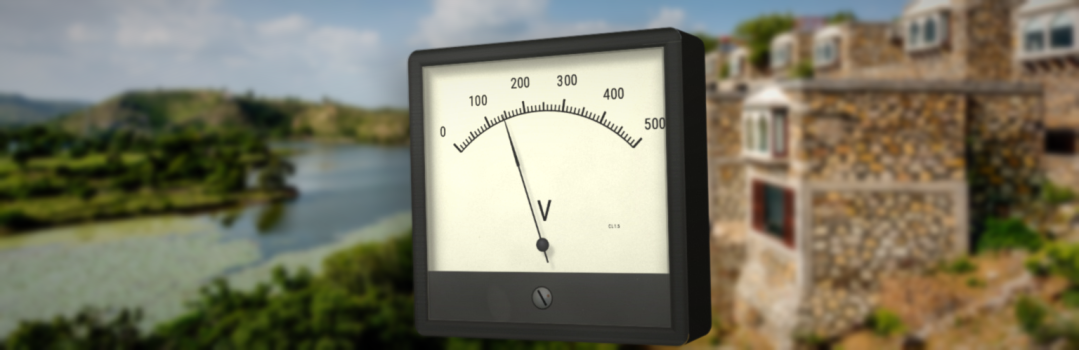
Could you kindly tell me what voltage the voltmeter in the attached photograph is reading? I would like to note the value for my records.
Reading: 150 V
